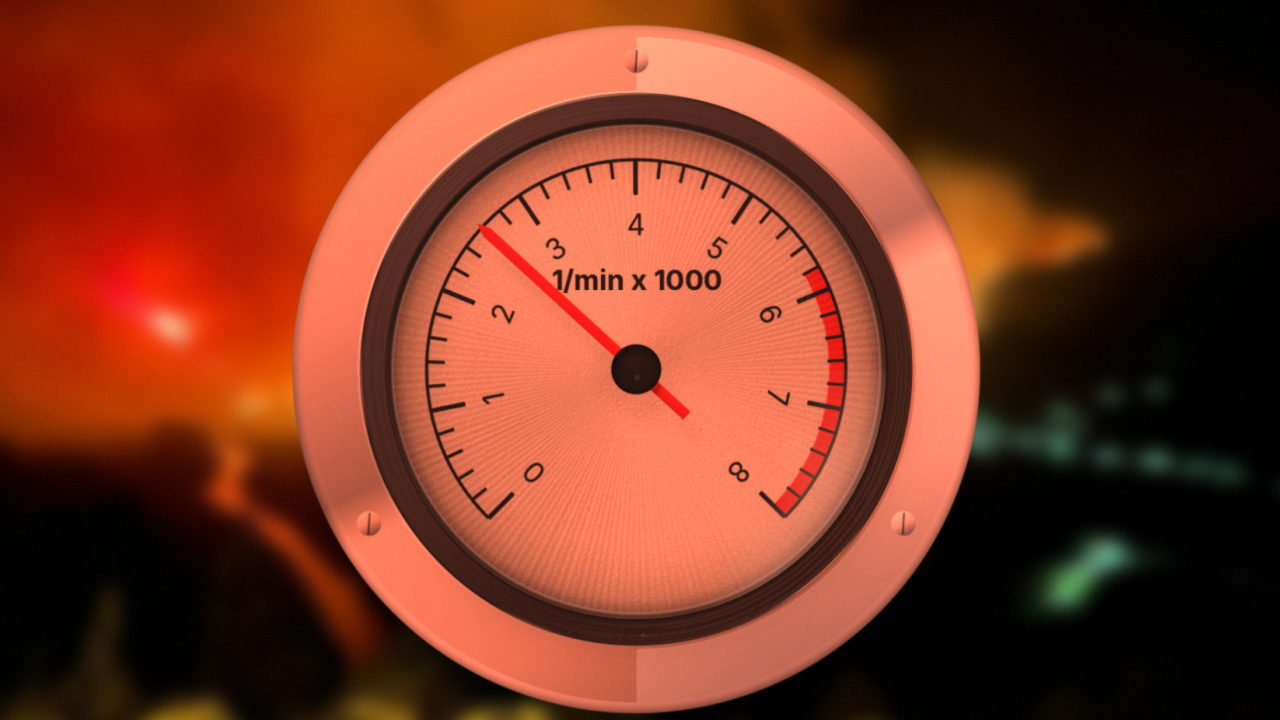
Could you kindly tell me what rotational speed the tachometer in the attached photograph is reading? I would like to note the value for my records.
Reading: 2600 rpm
